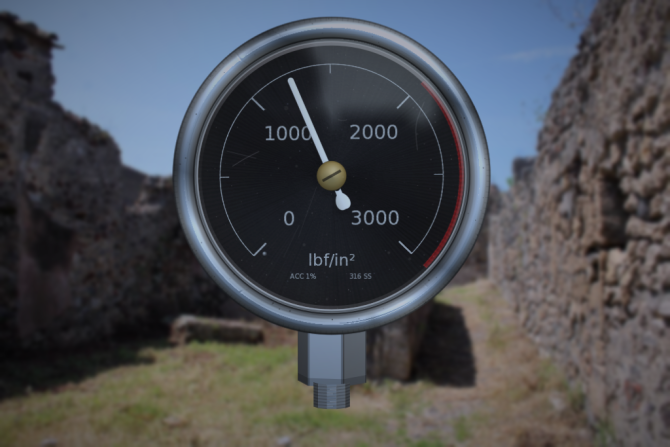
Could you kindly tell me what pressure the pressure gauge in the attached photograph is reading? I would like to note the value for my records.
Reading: 1250 psi
